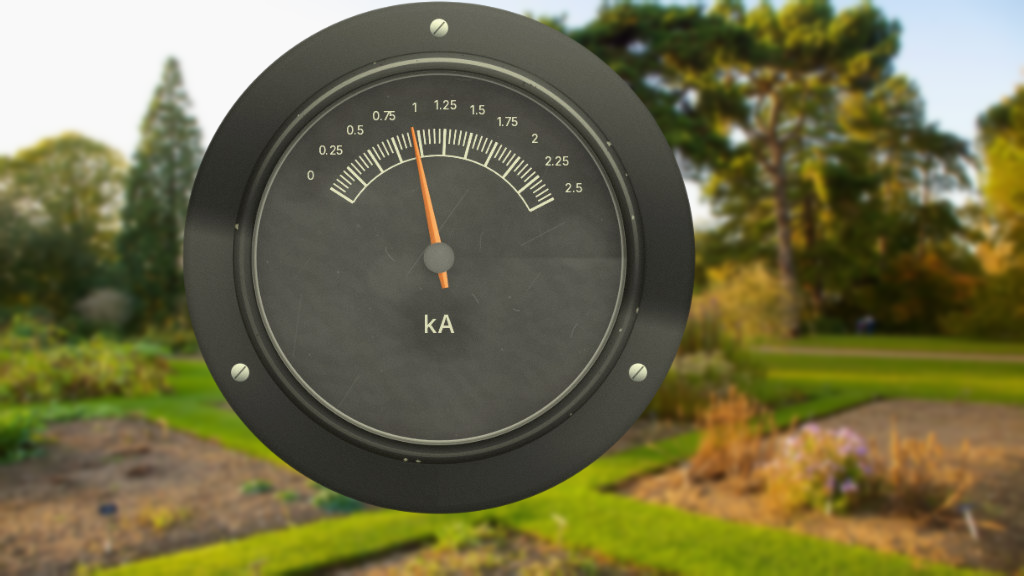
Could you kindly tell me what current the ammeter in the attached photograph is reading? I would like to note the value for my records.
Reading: 0.95 kA
